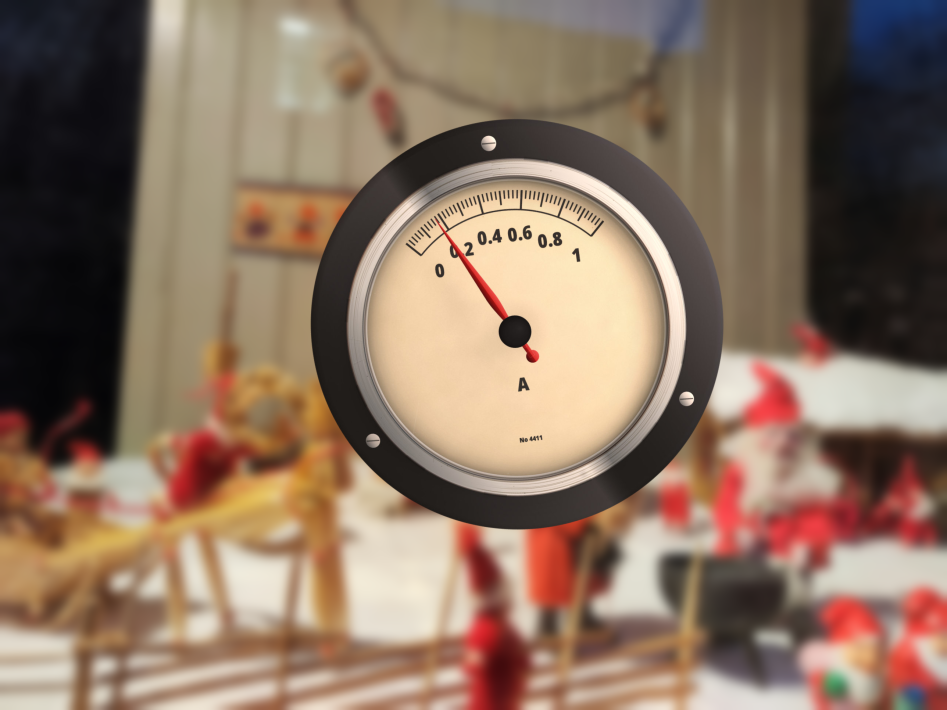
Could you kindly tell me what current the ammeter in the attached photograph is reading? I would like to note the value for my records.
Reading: 0.18 A
